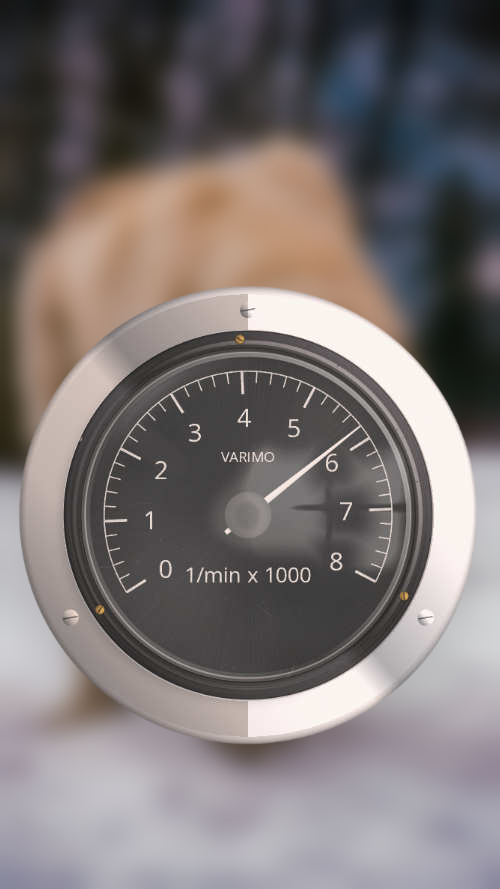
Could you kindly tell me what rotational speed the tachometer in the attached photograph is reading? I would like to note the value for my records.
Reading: 5800 rpm
